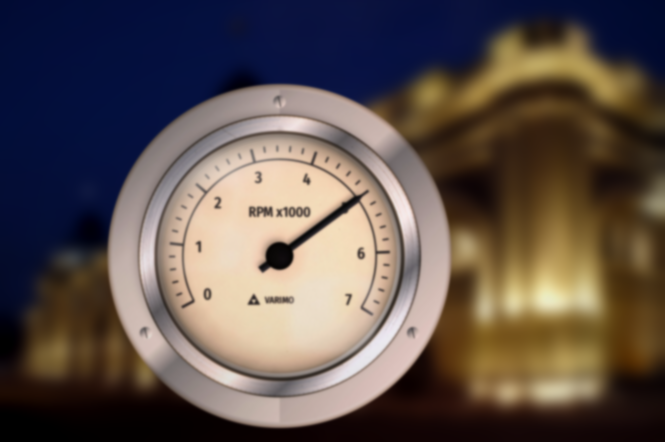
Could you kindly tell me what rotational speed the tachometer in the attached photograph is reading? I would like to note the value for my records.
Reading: 5000 rpm
